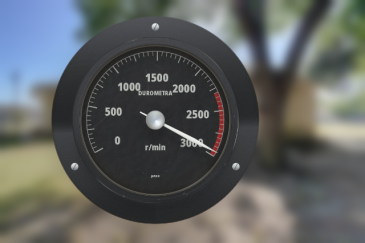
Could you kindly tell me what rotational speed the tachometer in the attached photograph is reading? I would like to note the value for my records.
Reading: 2950 rpm
